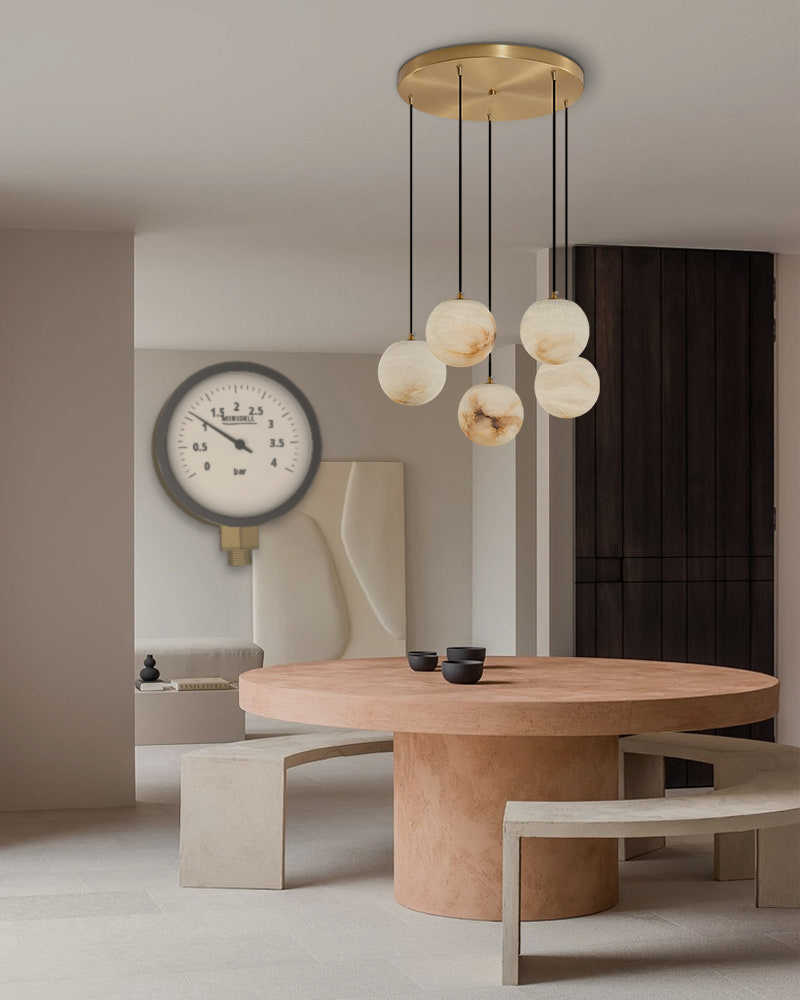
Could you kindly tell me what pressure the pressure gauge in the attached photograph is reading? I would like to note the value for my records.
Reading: 1.1 bar
